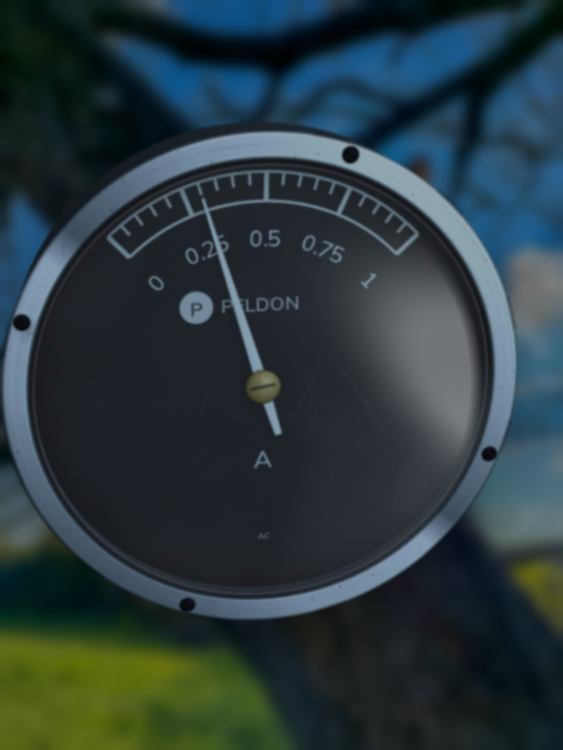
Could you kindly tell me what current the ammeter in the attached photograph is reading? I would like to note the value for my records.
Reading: 0.3 A
